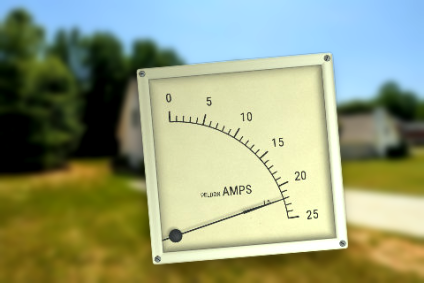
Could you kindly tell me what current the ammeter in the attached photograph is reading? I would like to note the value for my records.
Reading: 22 A
